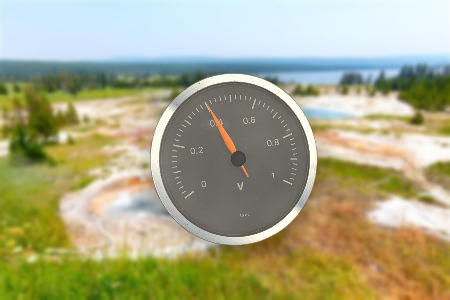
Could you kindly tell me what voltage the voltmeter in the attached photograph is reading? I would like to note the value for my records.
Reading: 0.4 V
